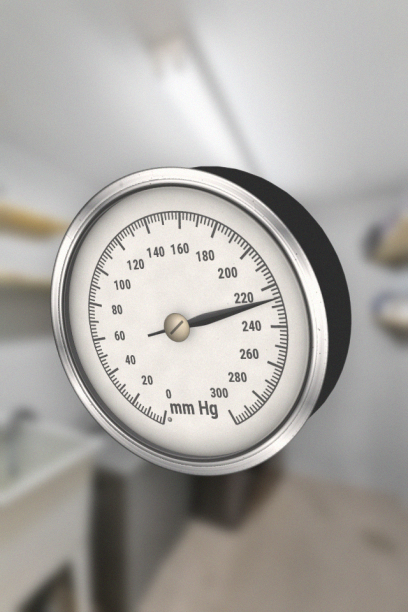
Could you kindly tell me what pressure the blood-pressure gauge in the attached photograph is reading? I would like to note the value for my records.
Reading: 226 mmHg
